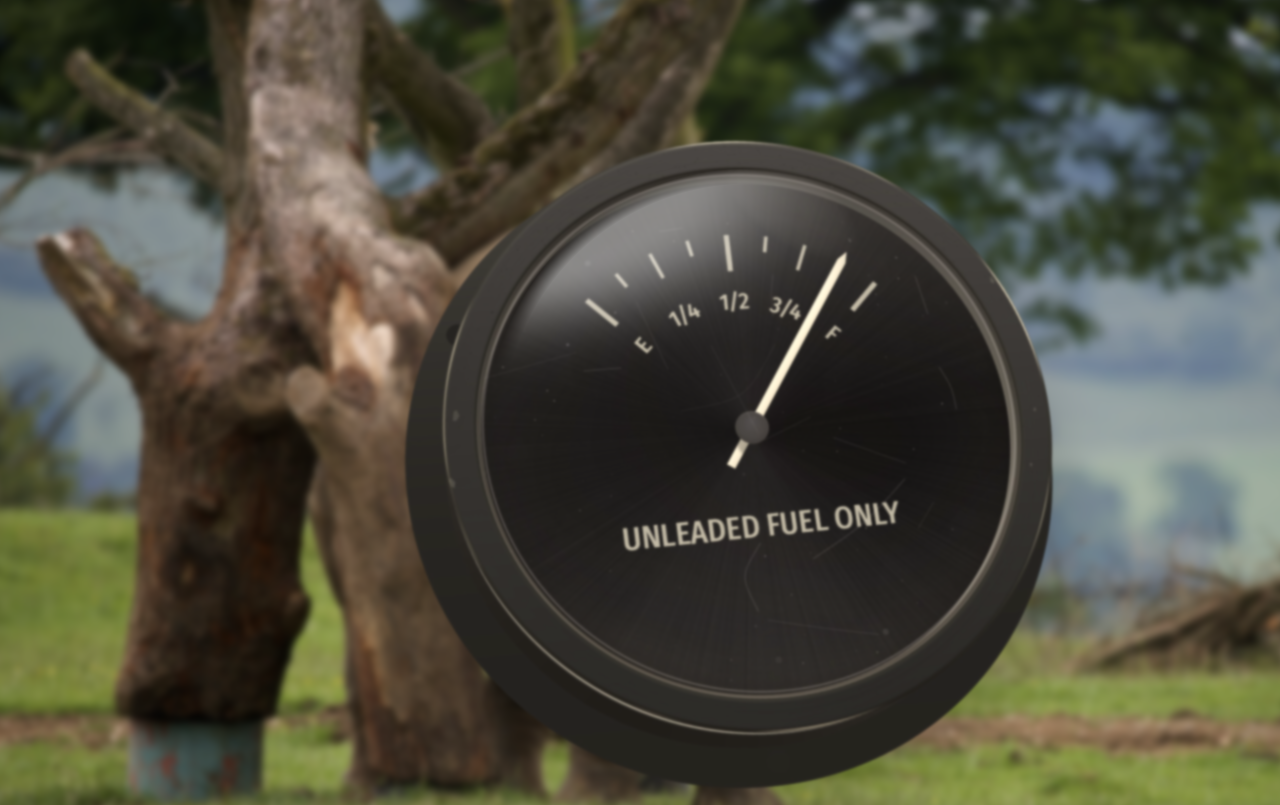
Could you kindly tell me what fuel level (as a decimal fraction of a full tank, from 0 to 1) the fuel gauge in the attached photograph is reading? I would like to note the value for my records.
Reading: 0.875
